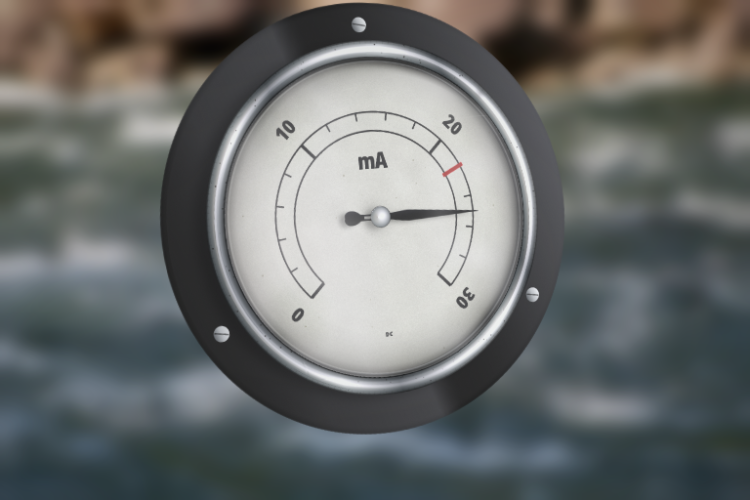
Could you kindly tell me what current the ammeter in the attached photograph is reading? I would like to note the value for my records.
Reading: 25 mA
